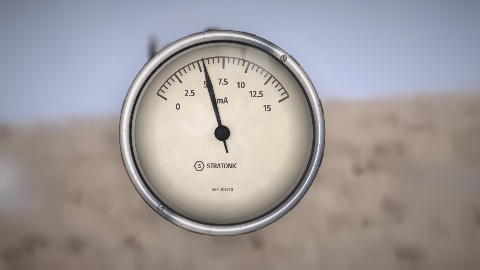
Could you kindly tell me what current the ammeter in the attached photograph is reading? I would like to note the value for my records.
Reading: 5.5 mA
